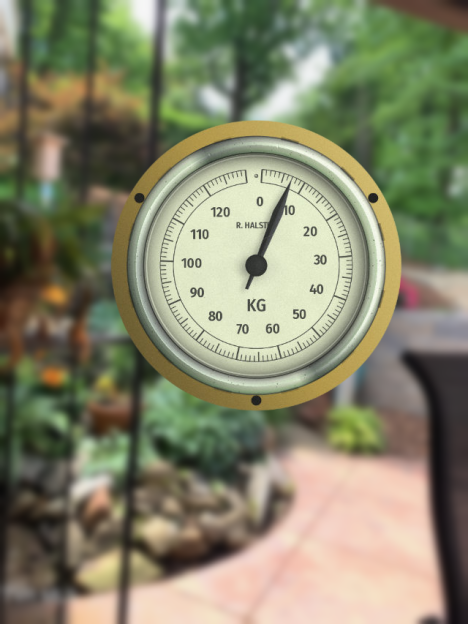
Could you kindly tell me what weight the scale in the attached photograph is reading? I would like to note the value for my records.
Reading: 7 kg
